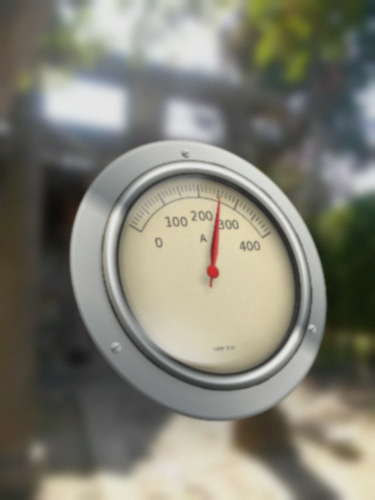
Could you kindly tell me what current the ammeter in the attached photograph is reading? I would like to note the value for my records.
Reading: 250 A
